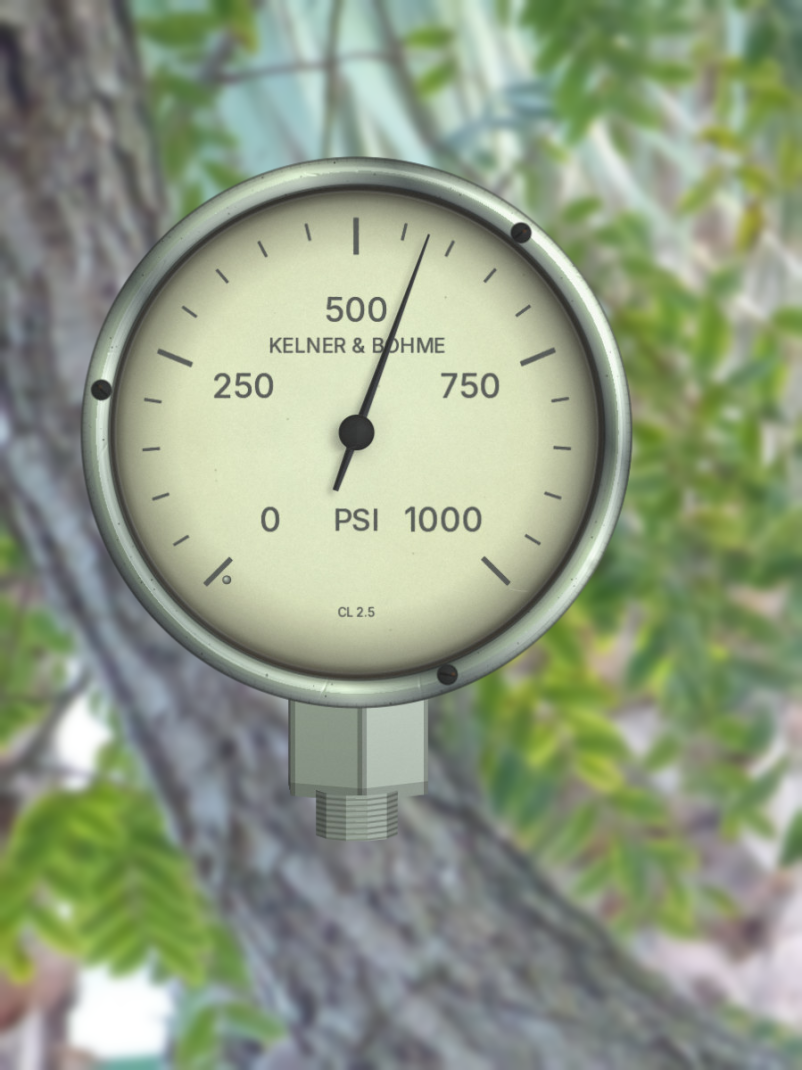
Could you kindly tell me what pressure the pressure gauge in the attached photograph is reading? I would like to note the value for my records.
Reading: 575 psi
